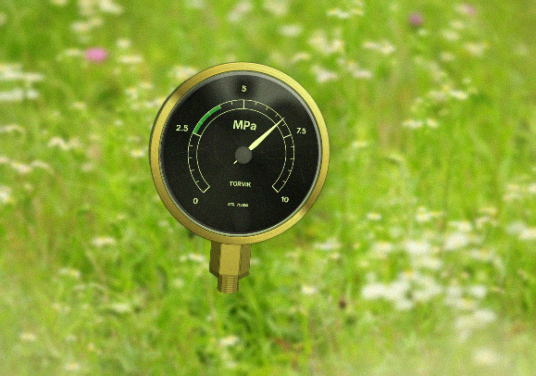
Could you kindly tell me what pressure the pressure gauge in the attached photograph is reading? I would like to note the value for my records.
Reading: 6.75 MPa
